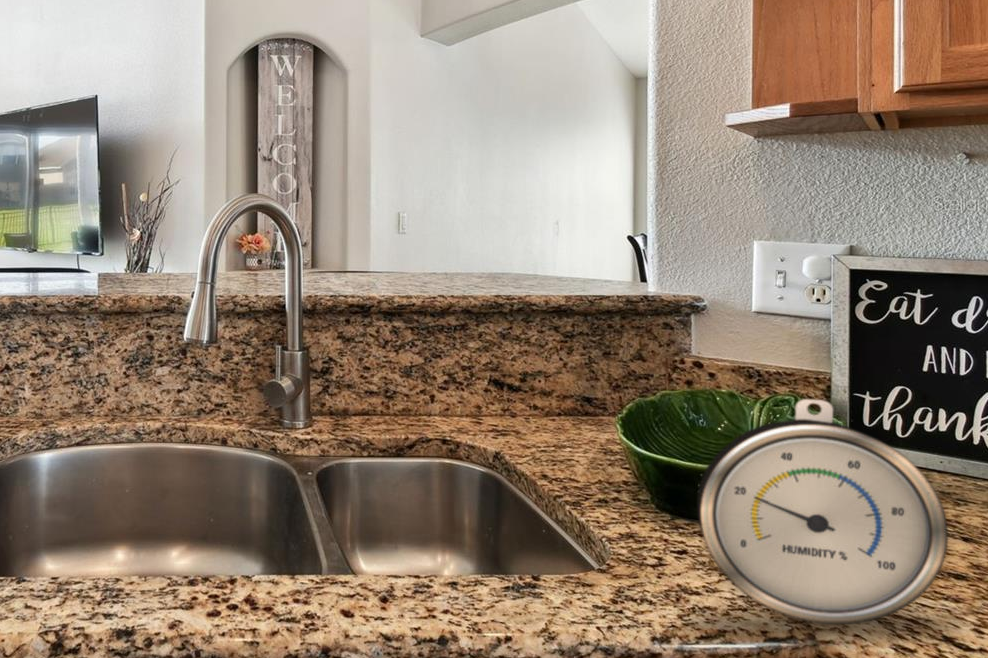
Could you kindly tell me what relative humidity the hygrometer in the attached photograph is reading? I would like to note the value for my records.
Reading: 20 %
